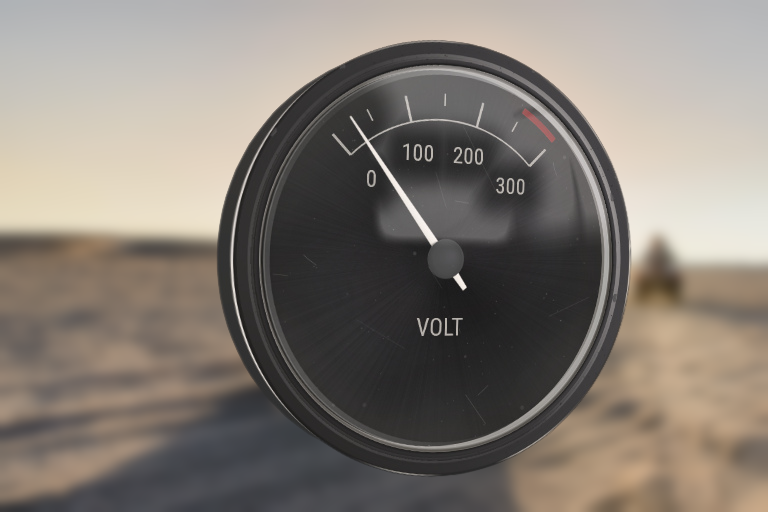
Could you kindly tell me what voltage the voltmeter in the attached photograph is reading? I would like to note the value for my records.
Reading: 25 V
